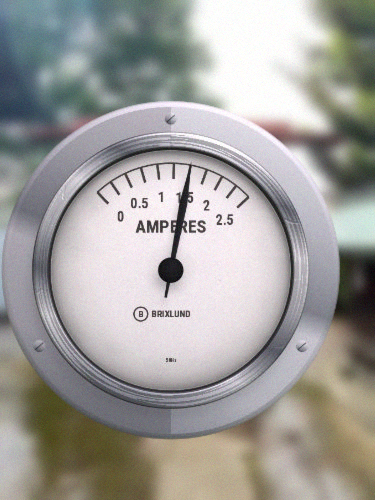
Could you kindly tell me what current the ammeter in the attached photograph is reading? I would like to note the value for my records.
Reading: 1.5 A
